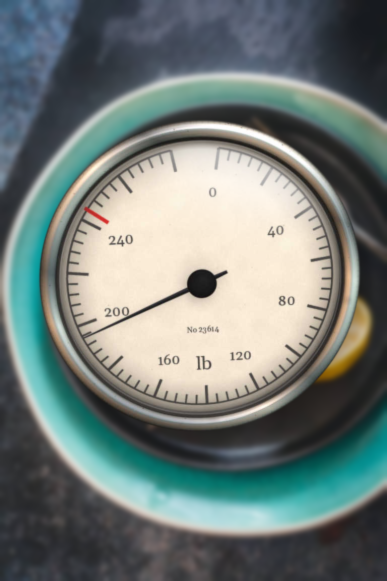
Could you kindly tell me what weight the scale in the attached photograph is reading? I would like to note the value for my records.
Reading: 196 lb
